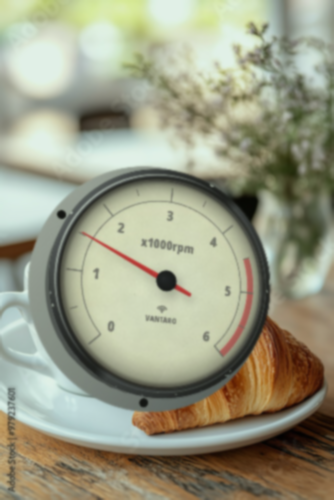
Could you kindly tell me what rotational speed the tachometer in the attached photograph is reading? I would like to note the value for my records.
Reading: 1500 rpm
